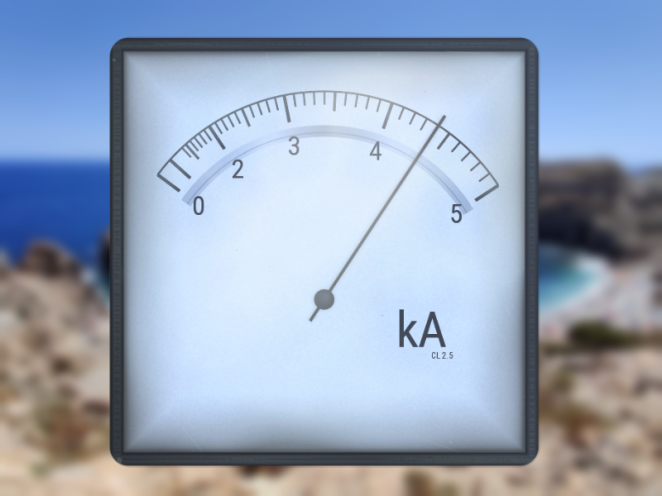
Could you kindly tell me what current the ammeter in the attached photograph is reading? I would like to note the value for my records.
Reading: 4.4 kA
